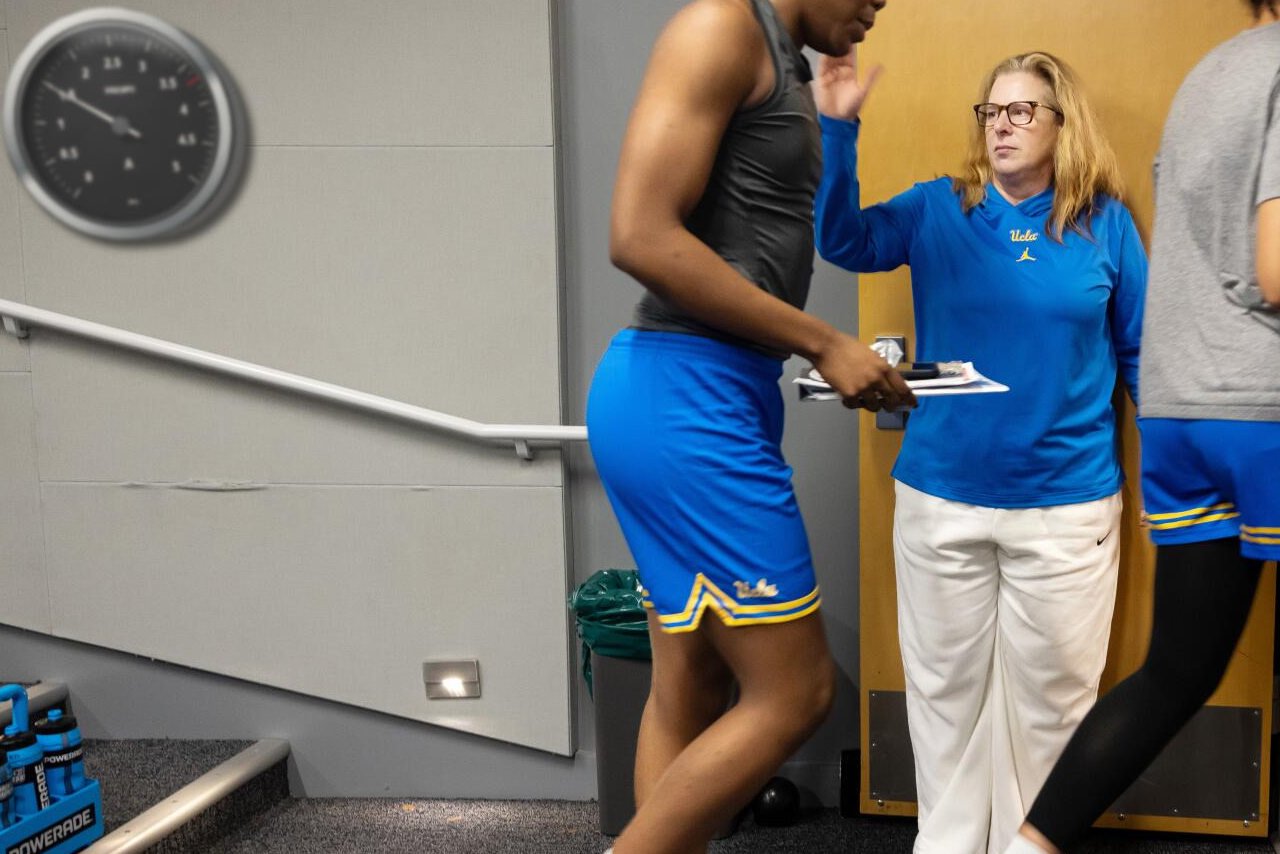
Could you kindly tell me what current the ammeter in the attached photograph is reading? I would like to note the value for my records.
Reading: 1.5 A
